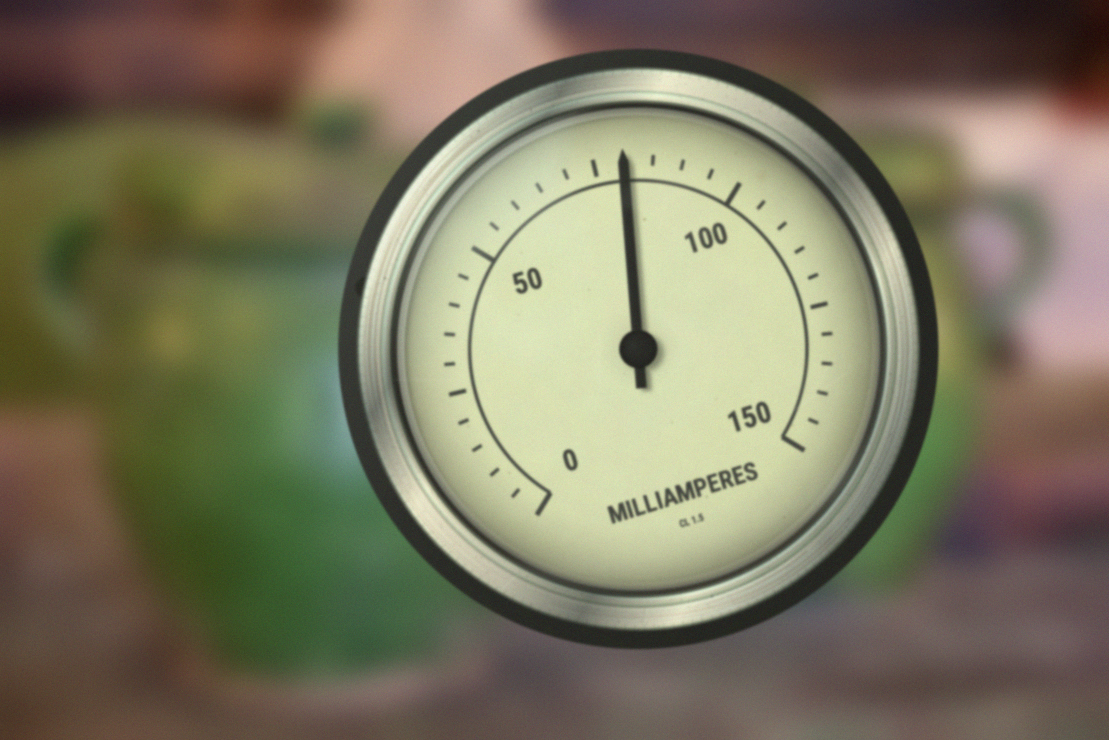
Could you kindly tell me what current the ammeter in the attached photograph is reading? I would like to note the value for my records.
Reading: 80 mA
